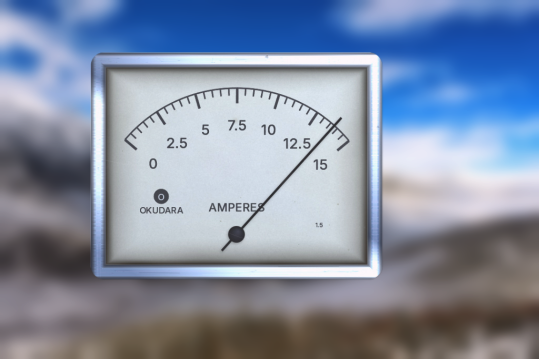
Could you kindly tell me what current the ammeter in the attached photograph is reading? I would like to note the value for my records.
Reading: 13.75 A
